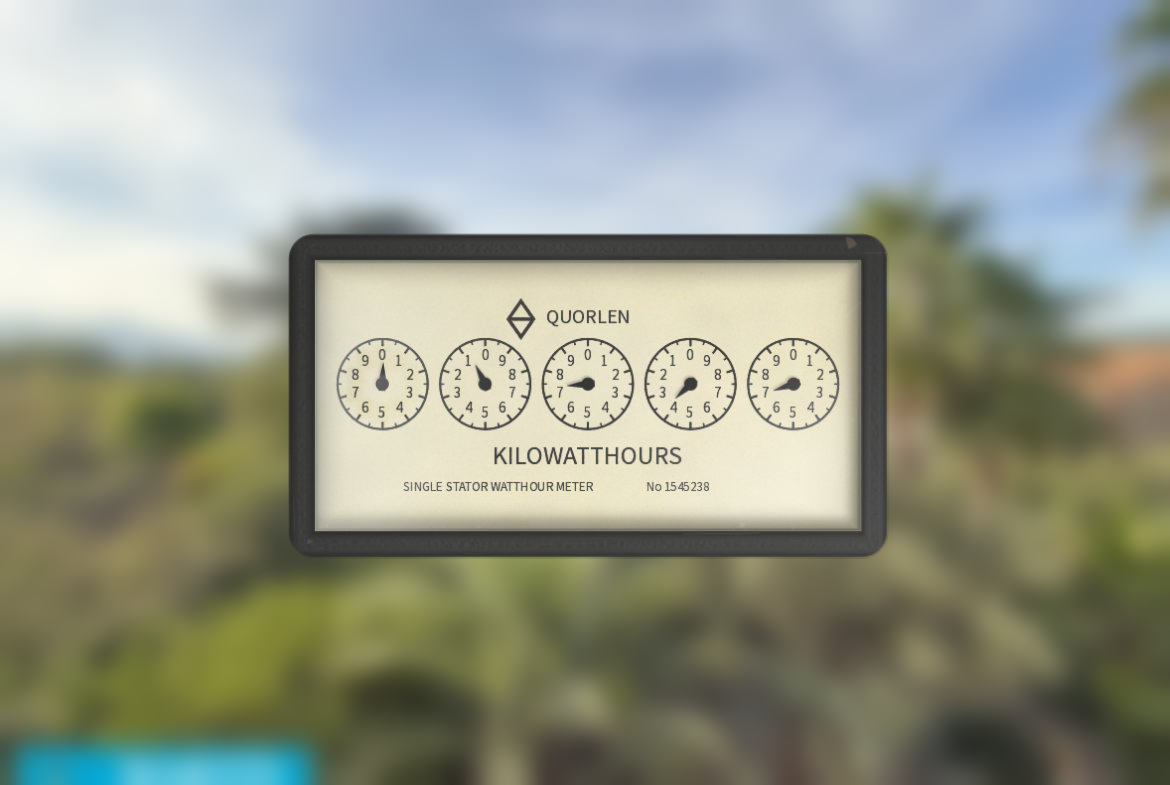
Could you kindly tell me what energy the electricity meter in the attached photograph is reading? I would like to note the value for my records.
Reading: 737 kWh
